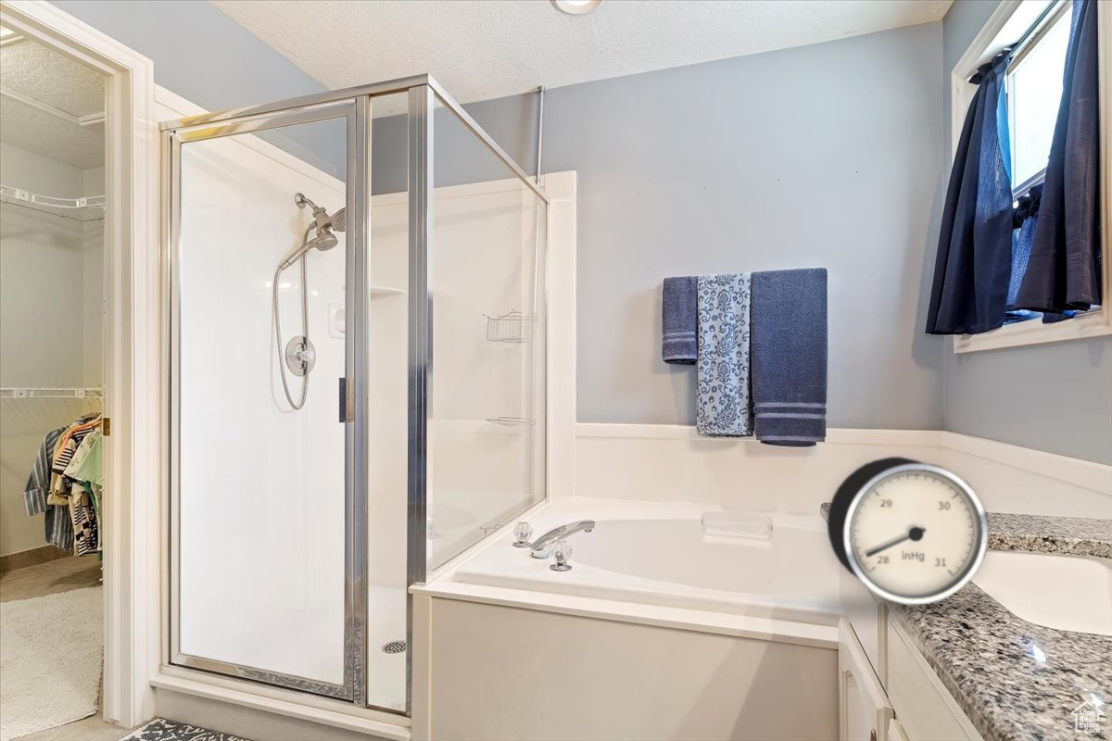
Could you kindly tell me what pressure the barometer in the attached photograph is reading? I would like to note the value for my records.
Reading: 28.2 inHg
